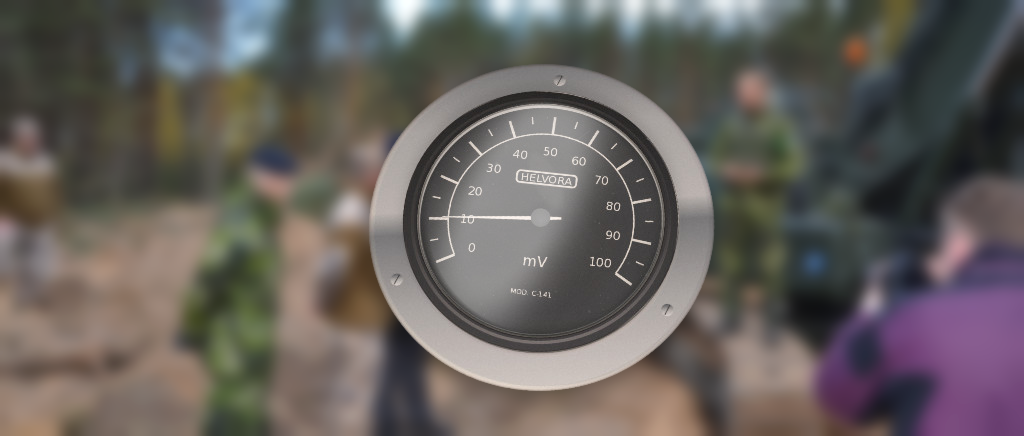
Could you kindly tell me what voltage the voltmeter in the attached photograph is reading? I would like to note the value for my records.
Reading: 10 mV
